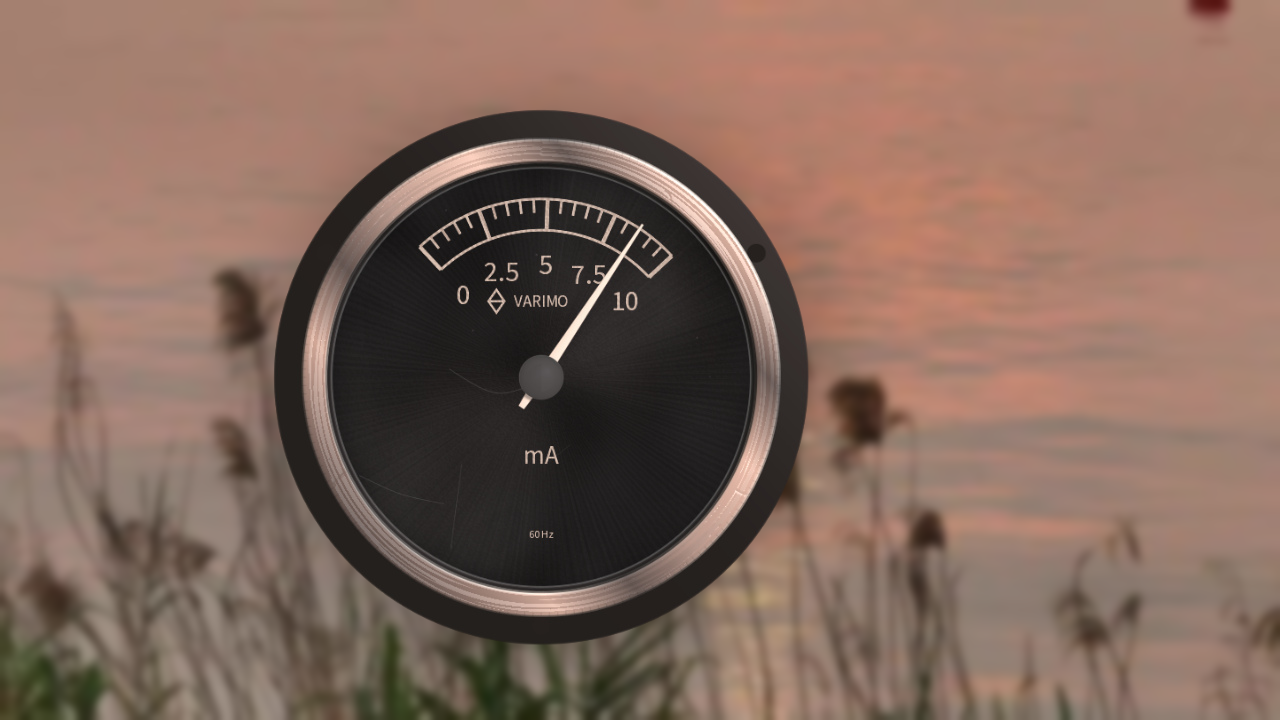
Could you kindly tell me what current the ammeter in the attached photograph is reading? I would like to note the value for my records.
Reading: 8.5 mA
